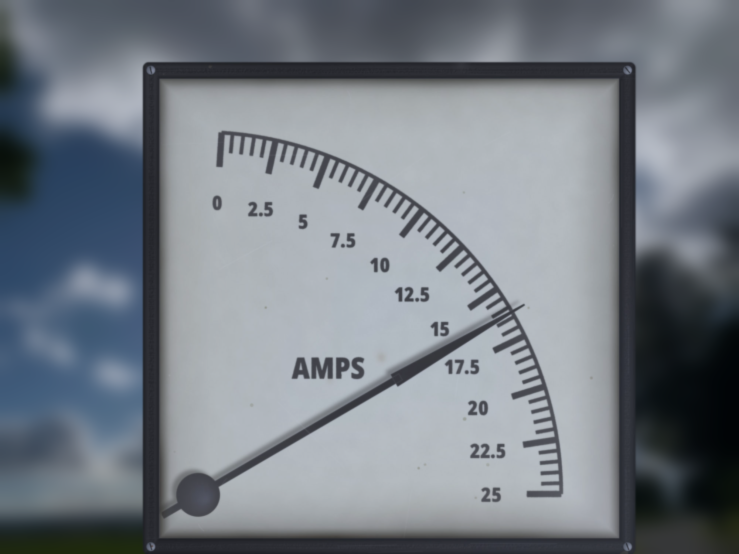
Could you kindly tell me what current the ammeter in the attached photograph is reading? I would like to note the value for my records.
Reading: 16.25 A
